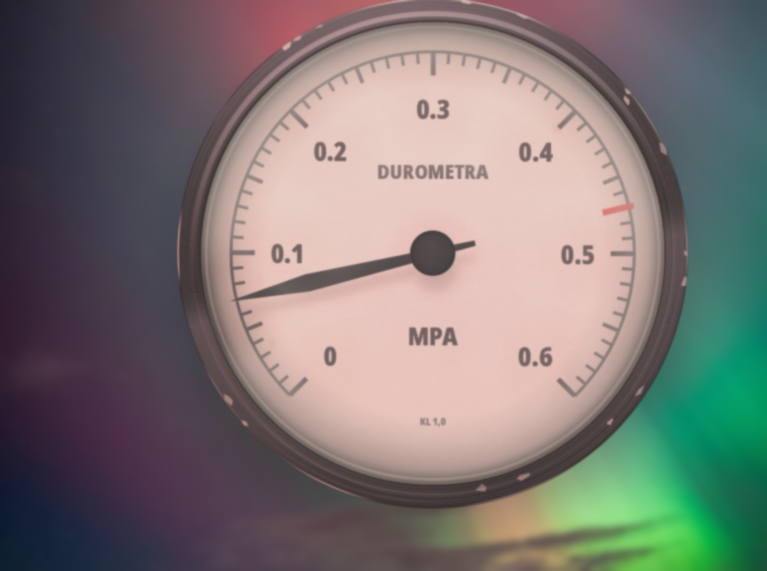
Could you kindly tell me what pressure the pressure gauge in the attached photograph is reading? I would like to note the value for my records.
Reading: 0.07 MPa
